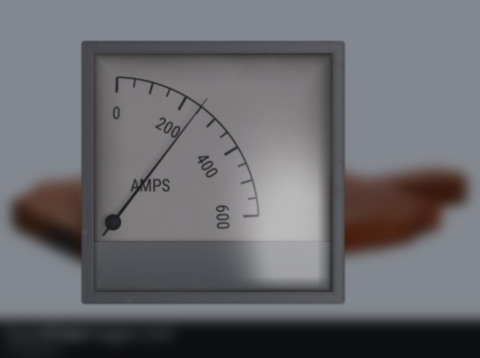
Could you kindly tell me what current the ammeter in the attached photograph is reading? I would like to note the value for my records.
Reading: 250 A
